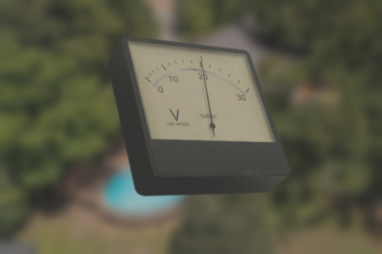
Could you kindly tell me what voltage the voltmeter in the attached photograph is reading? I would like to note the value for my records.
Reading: 20 V
